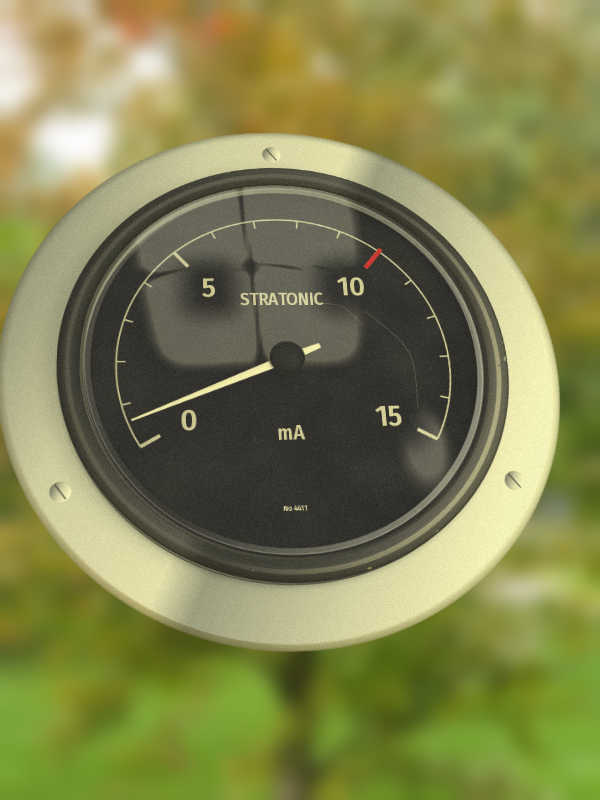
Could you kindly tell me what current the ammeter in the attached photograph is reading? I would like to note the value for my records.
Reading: 0.5 mA
